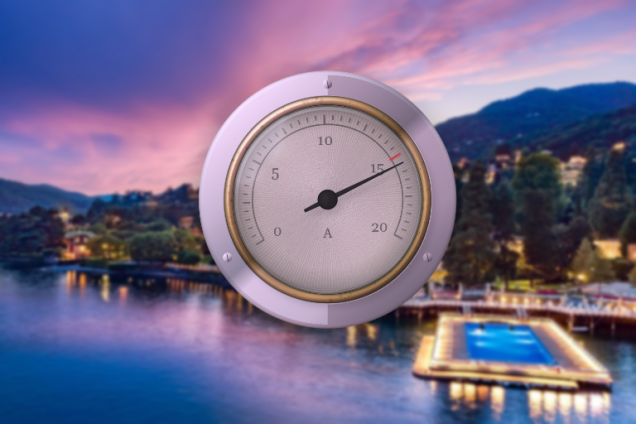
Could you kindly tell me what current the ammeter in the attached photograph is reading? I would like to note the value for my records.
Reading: 15.5 A
